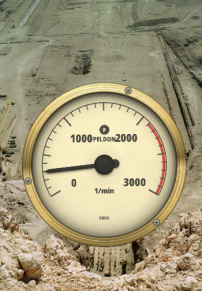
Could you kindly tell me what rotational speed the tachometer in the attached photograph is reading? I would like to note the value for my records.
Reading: 300 rpm
